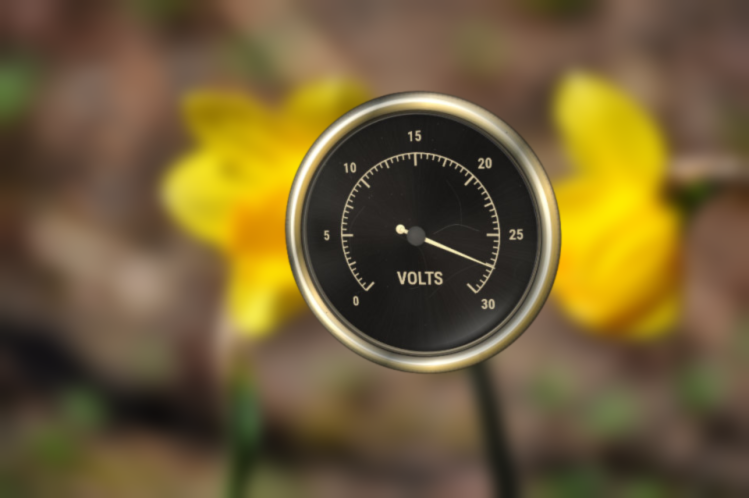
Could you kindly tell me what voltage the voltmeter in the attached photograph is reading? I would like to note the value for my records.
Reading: 27.5 V
